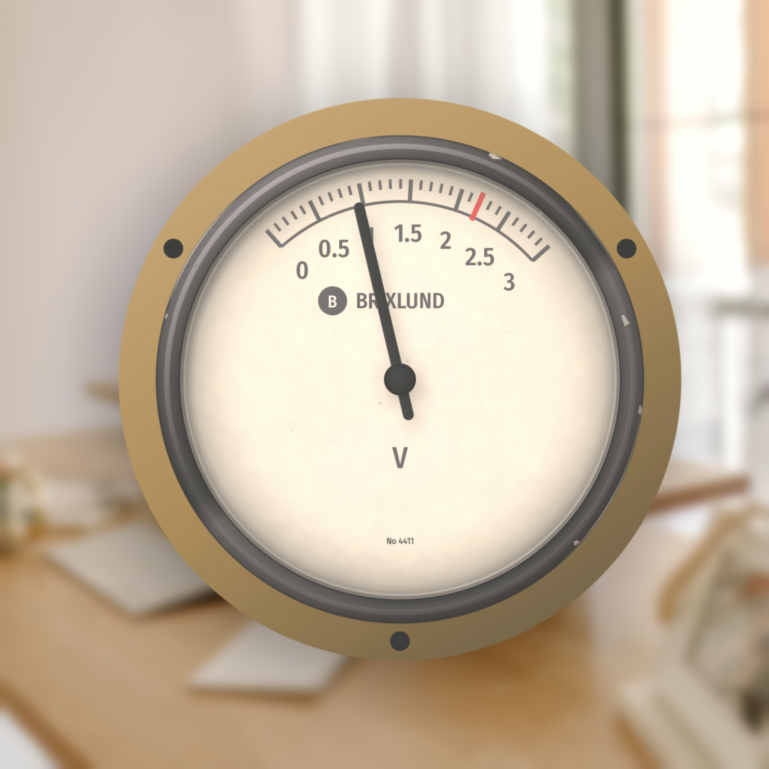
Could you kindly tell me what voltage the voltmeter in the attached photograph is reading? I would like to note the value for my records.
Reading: 0.95 V
